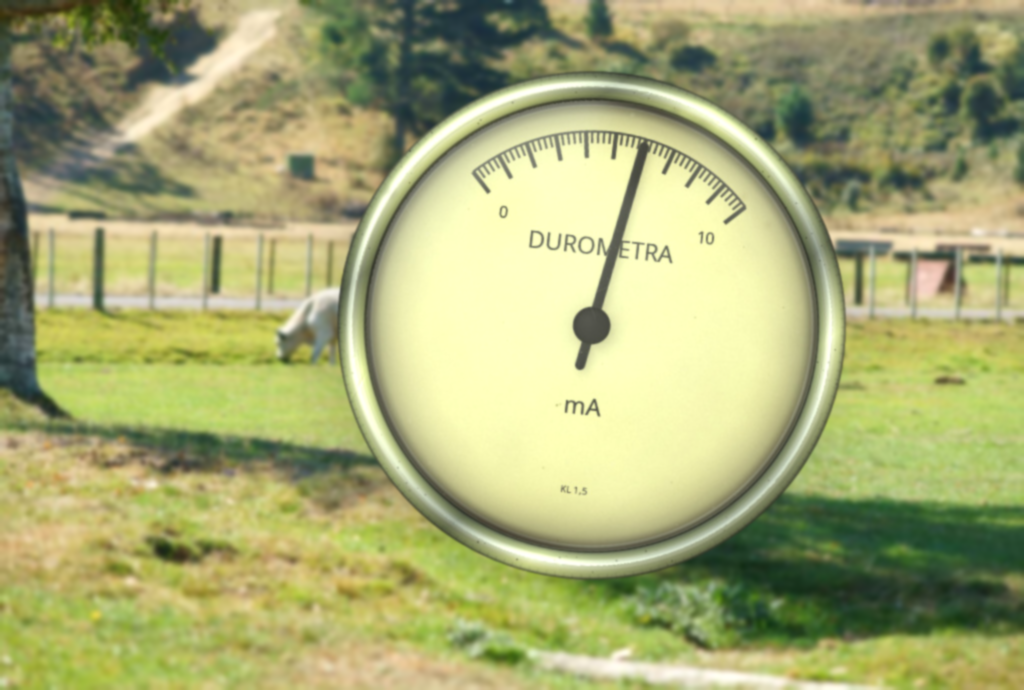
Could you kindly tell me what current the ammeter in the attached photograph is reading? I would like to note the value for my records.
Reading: 6 mA
